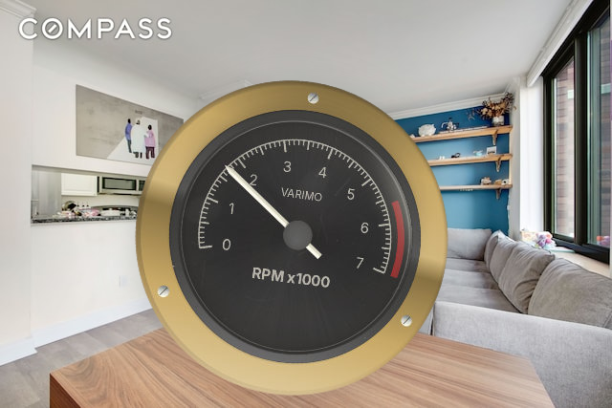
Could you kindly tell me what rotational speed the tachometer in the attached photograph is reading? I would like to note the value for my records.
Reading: 1700 rpm
